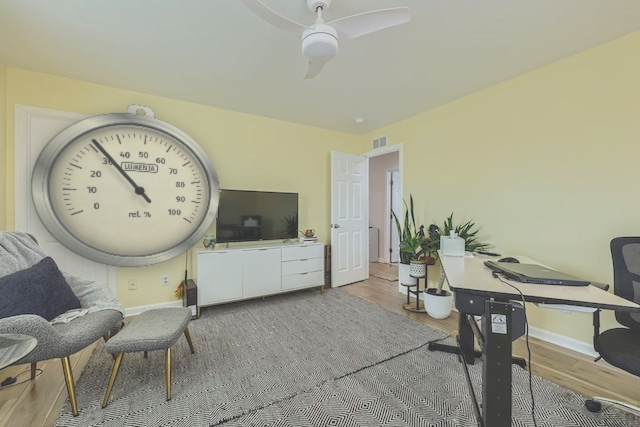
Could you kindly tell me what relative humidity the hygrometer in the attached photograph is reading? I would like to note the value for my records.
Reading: 32 %
